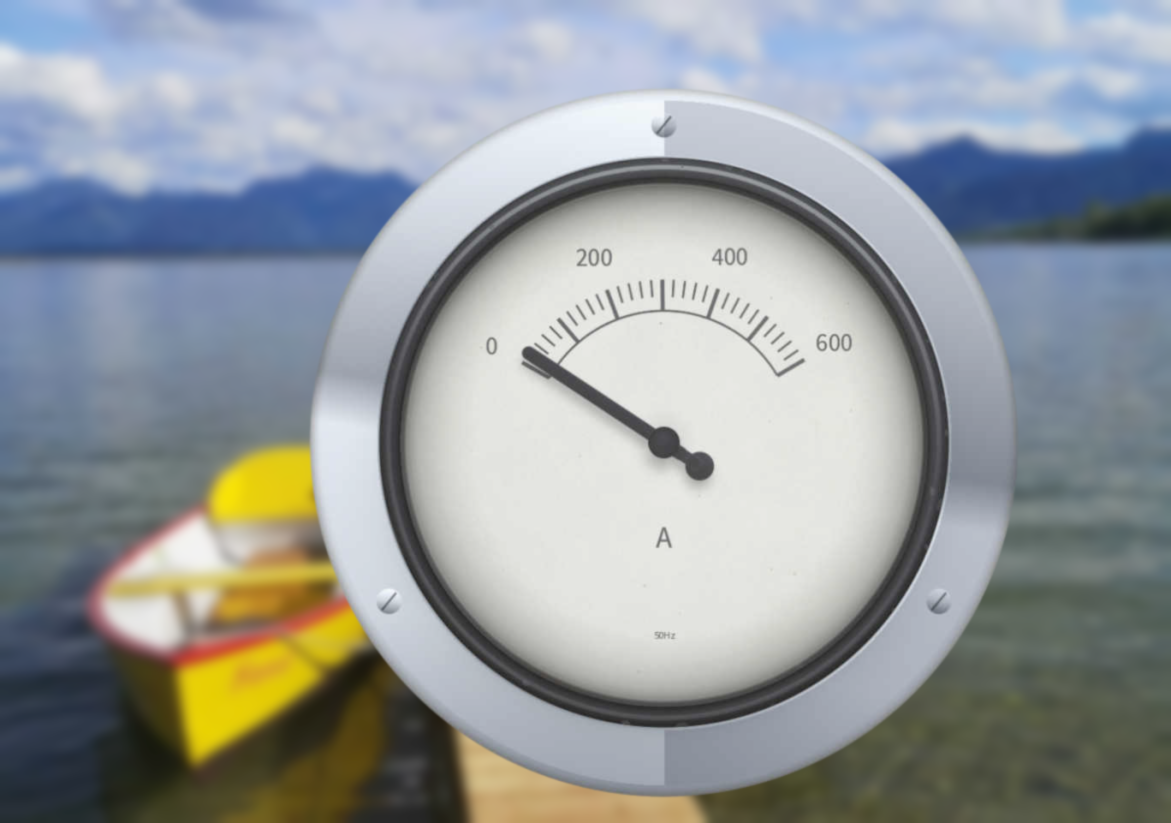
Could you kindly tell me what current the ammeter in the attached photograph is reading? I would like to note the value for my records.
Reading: 20 A
